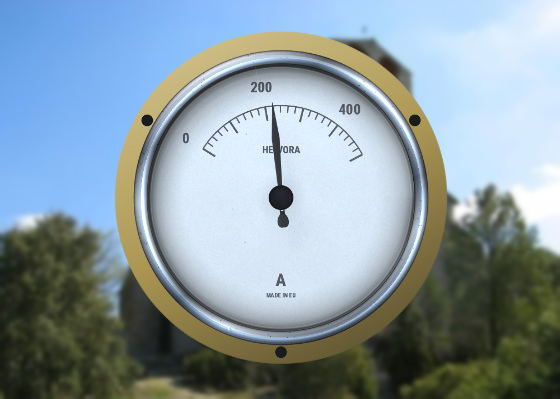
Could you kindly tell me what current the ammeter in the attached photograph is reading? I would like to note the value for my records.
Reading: 220 A
